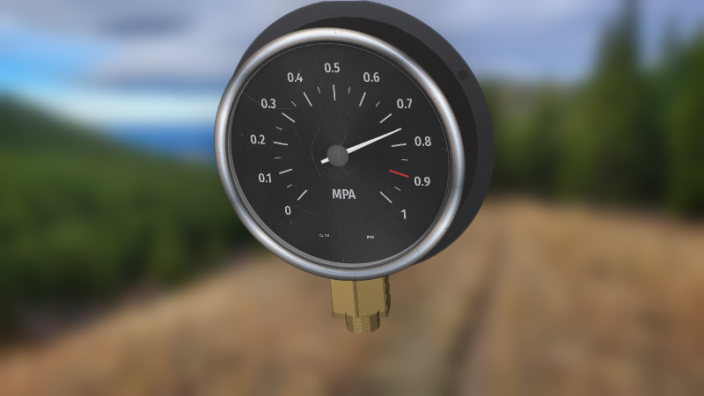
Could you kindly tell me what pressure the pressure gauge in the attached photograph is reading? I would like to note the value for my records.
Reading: 0.75 MPa
